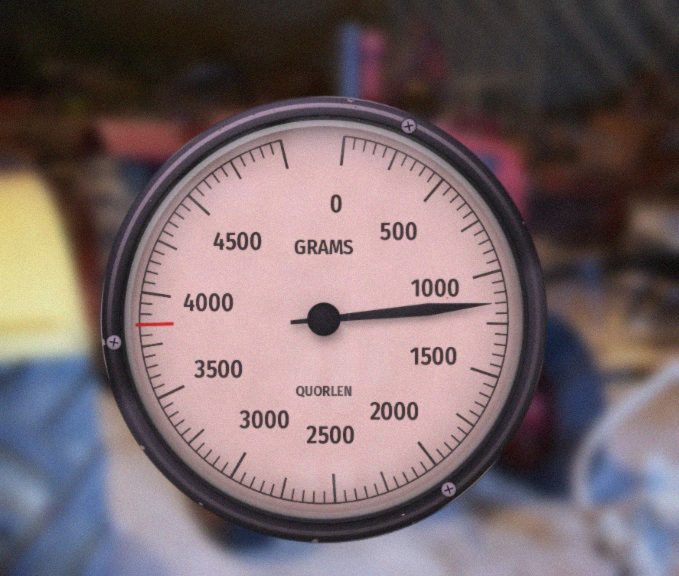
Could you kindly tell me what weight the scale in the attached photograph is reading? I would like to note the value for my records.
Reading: 1150 g
